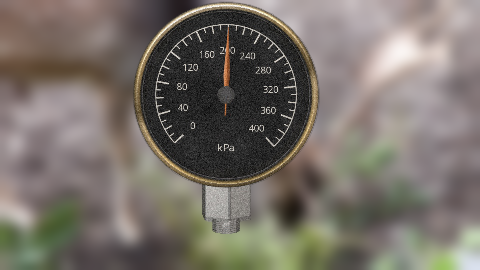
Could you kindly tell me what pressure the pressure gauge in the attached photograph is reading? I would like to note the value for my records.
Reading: 200 kPa
